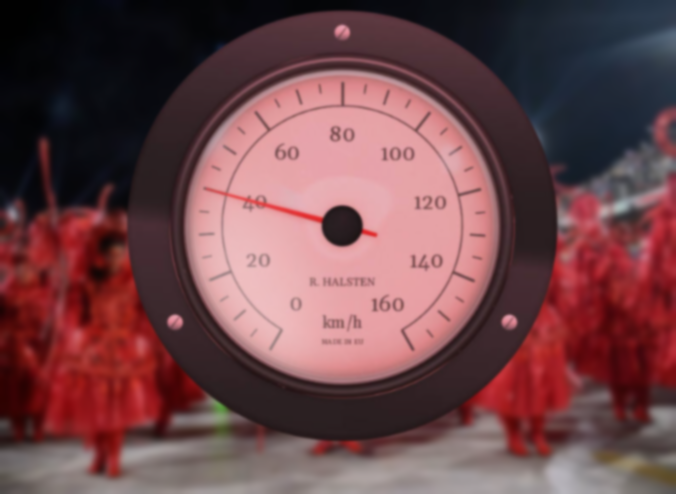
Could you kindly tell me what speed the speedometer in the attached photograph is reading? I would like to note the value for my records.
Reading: 40 km/h
